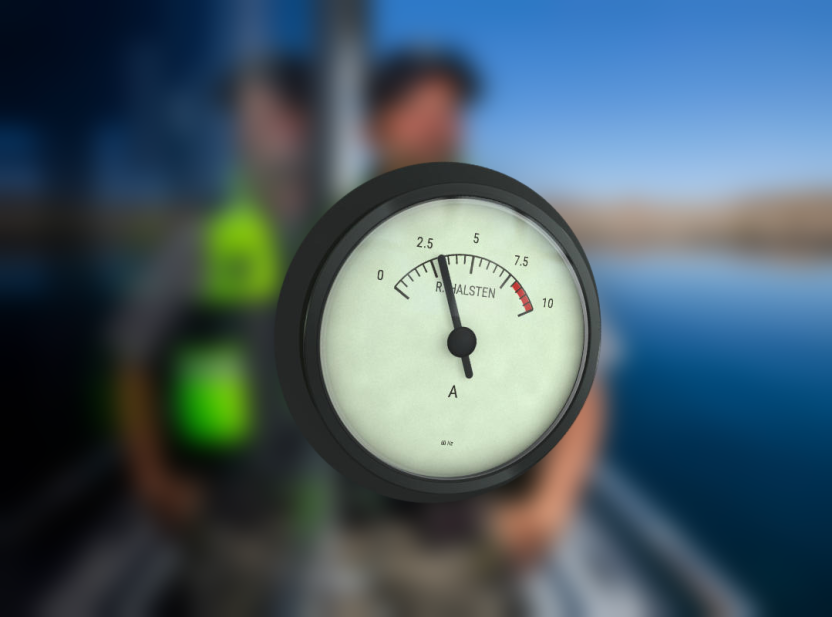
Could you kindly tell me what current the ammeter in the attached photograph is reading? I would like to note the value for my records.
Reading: 3 A
